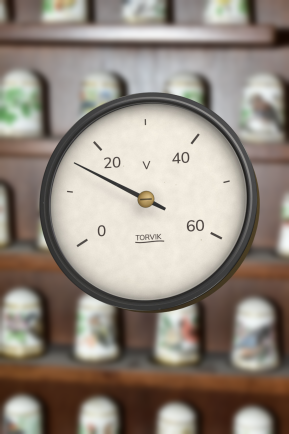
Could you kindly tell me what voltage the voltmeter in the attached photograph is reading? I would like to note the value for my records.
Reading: 15 V
